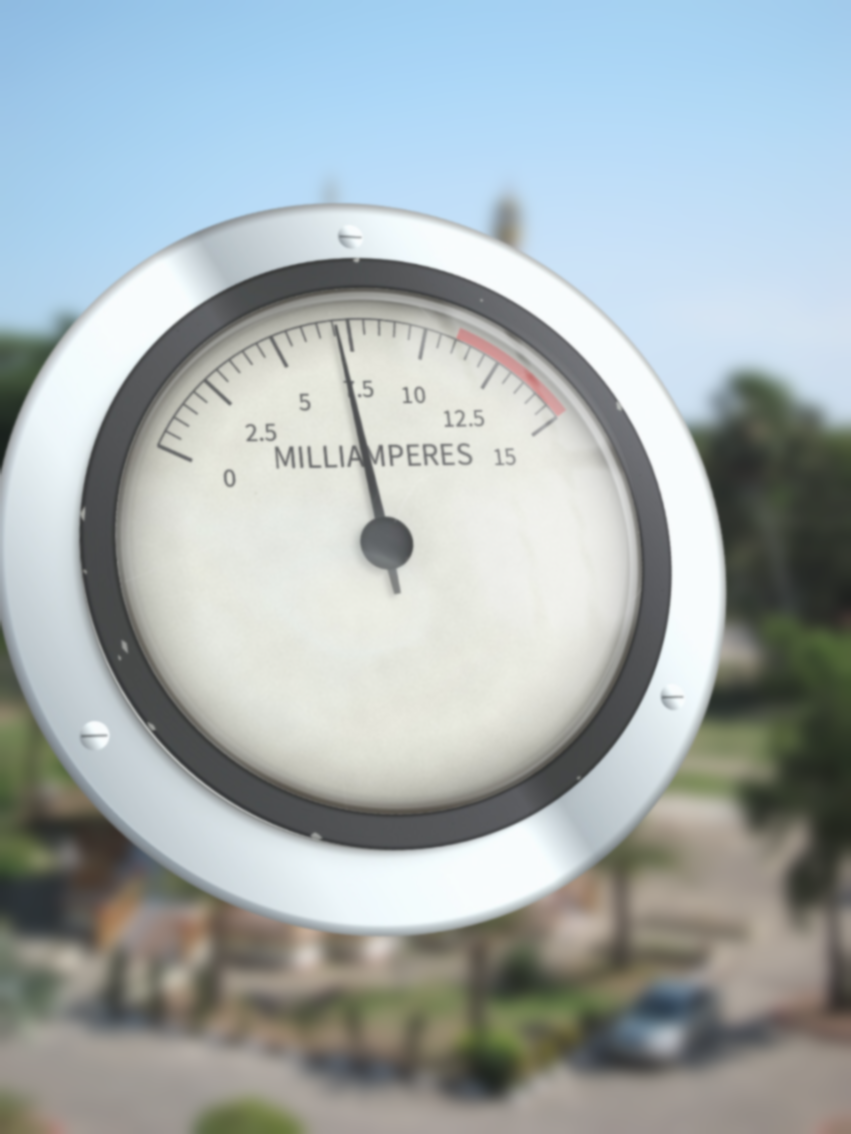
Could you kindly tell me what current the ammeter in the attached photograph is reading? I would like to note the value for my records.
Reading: 7 mA
